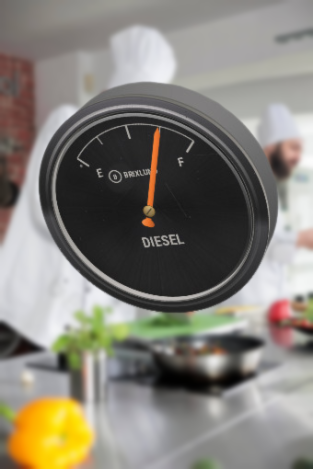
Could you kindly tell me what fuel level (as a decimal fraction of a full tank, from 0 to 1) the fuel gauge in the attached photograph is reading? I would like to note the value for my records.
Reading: 0.75
